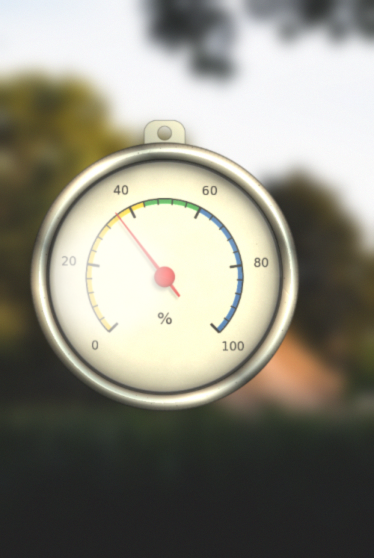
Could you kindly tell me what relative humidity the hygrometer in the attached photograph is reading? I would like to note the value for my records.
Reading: 36 %
